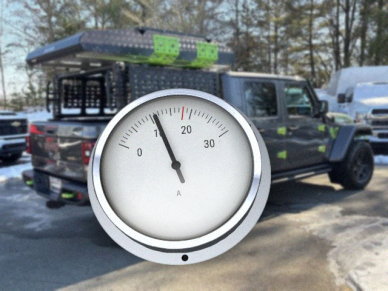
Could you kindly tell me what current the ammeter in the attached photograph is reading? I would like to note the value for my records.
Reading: 11 A
